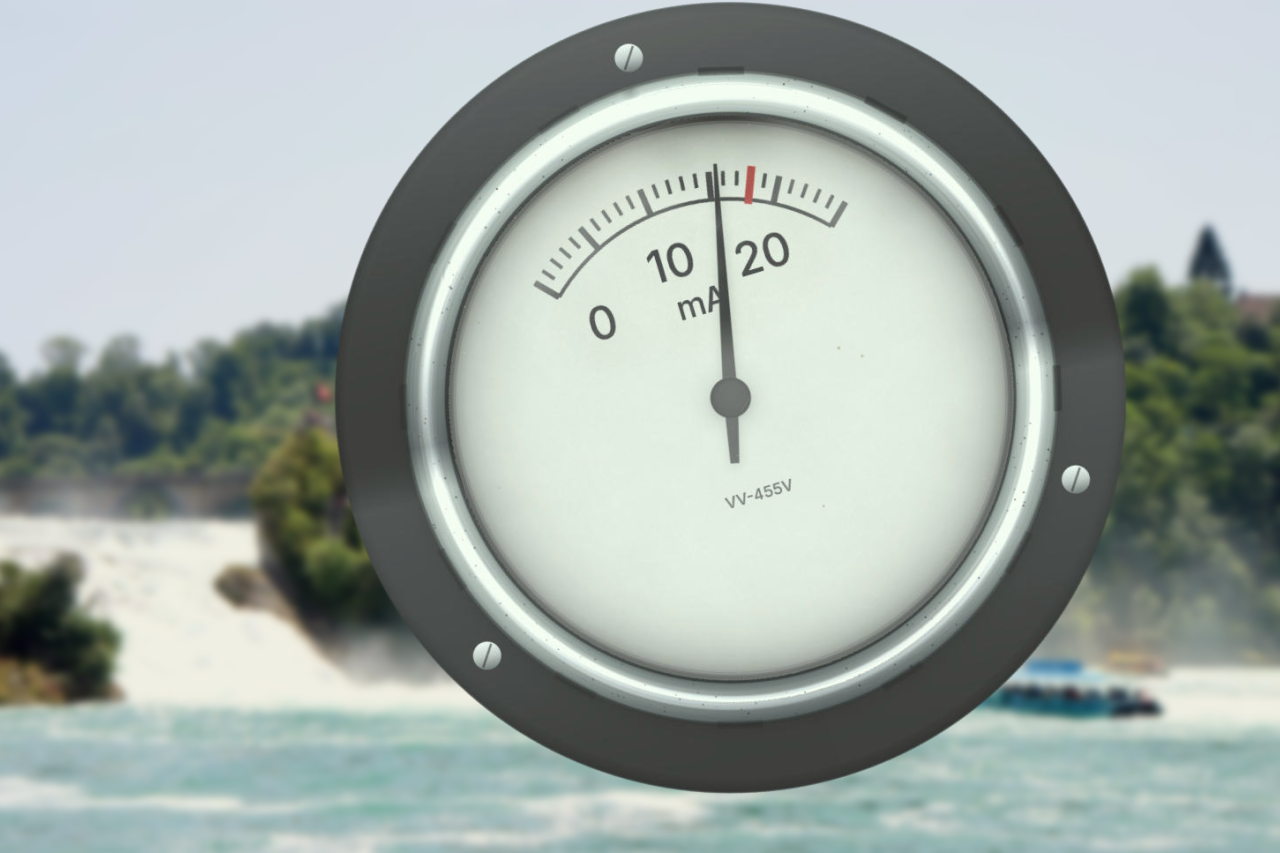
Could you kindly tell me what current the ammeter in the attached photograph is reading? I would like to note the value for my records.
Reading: 15.5 mA
